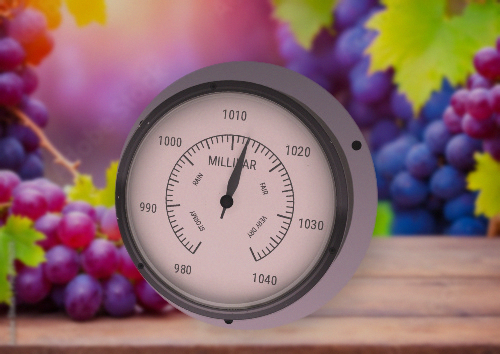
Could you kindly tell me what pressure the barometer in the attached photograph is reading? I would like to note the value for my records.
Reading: 1013 mbar
